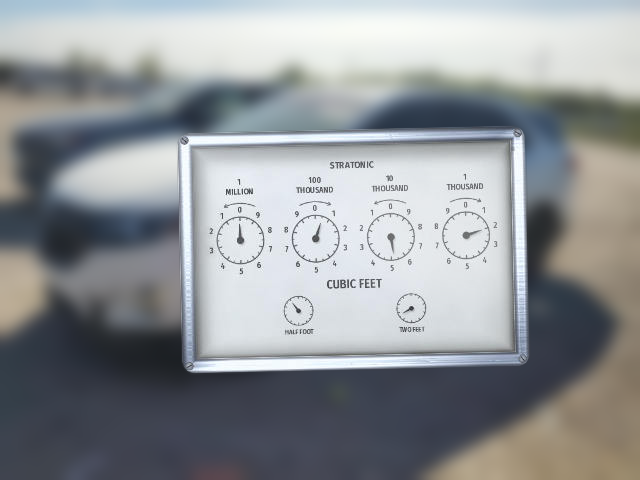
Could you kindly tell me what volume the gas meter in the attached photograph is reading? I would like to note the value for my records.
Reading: 5200 ft³
